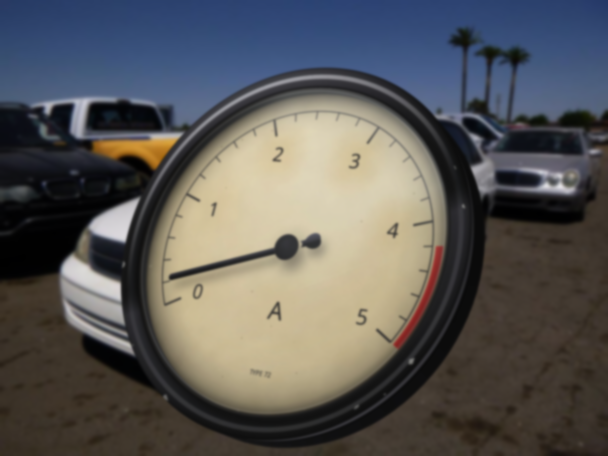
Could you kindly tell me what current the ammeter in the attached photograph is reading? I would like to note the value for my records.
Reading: 0.2 A
